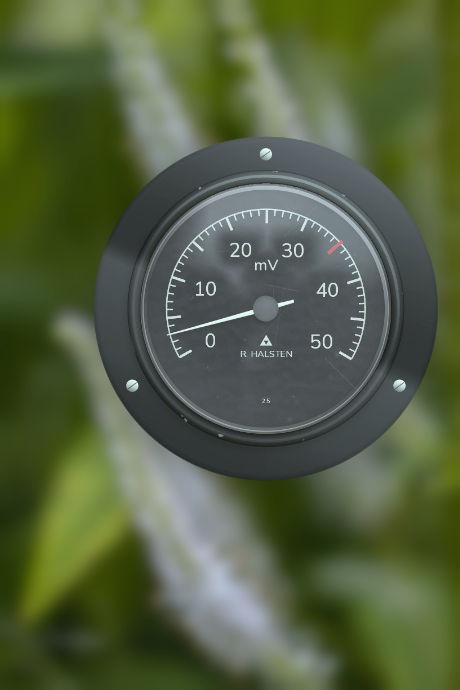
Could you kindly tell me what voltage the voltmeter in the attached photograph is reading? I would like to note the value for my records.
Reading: 3 mV
